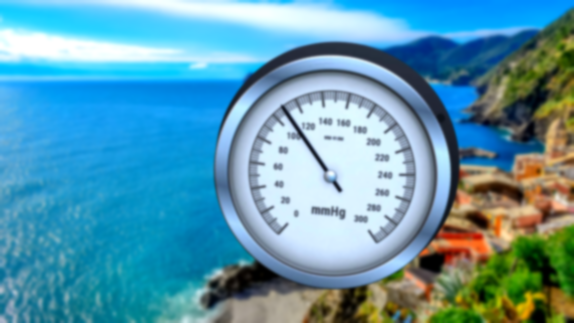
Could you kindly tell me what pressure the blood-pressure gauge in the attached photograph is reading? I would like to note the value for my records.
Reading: 110 mmHg
